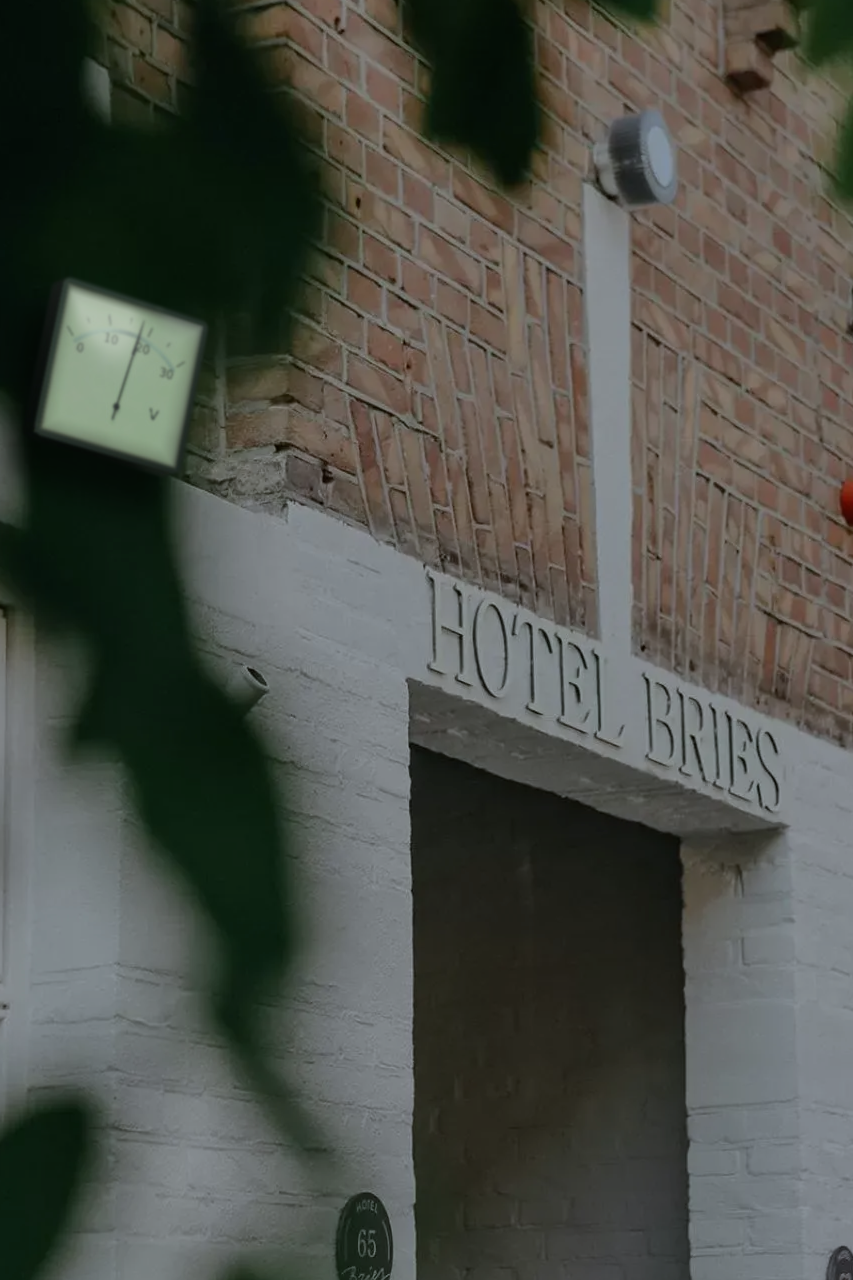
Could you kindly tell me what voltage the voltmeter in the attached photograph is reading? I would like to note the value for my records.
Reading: 17.5 V
